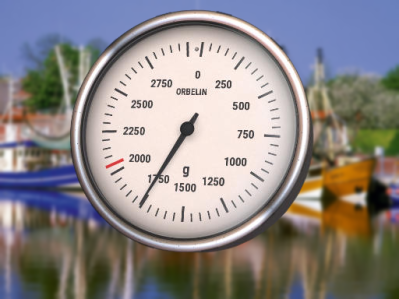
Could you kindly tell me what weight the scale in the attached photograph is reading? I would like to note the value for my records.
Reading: 1750 g
